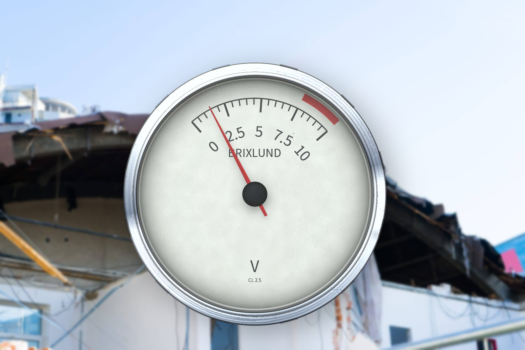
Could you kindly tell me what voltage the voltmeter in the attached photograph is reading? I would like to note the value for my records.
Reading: 1.5 V
